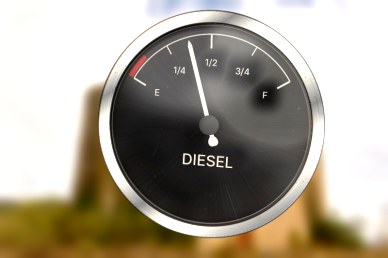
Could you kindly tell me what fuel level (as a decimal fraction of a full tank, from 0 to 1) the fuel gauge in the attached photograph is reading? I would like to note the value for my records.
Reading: 0.375
